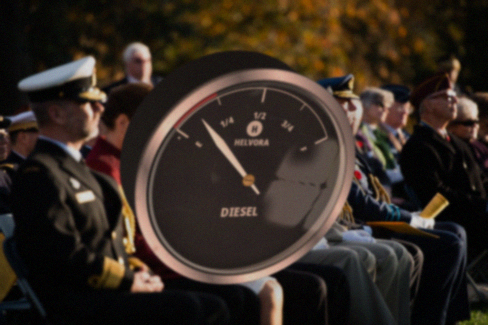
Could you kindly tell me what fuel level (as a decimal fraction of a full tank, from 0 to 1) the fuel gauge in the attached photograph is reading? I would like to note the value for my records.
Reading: 0.125
